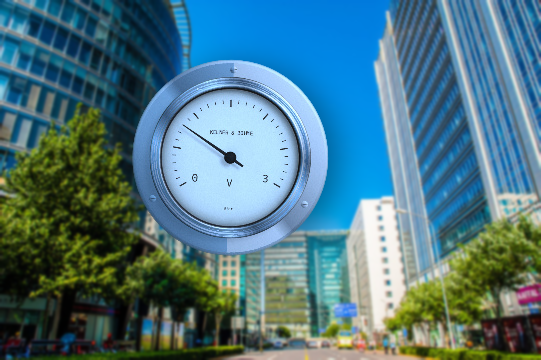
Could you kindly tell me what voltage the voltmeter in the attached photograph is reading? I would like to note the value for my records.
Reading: 0.8 V
